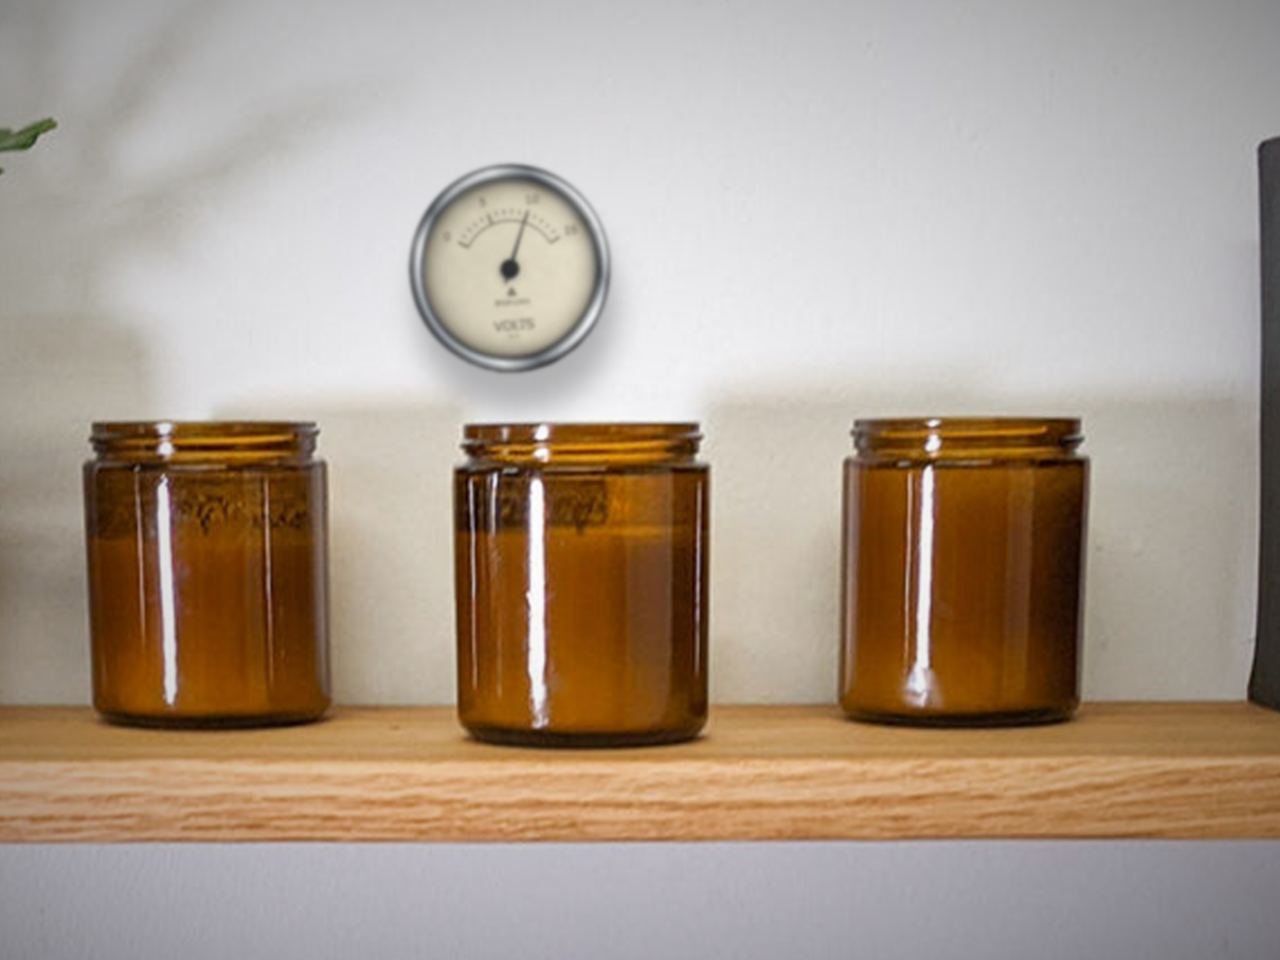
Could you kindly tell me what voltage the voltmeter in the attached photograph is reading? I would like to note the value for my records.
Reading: 10 V
